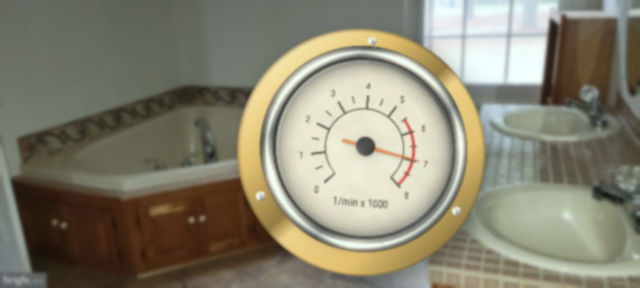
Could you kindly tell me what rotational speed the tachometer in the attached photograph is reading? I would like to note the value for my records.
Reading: 7000 rpm
